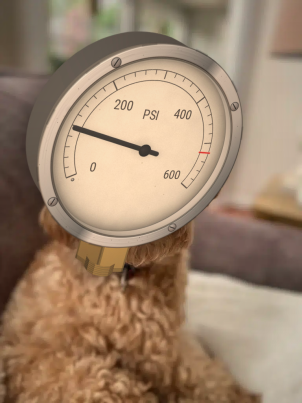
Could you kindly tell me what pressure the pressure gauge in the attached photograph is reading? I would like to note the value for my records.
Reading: 100 psi
